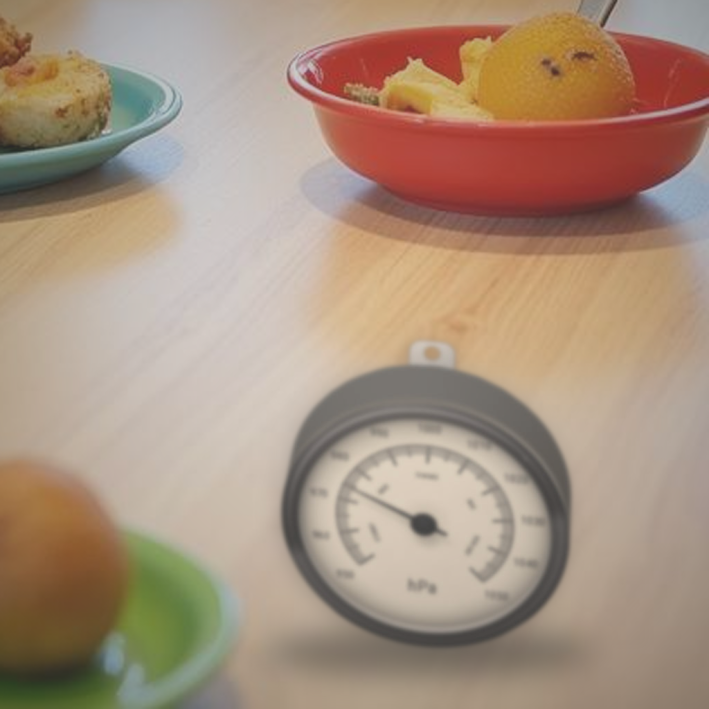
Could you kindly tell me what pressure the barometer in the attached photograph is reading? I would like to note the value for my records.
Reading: 975 hPa
